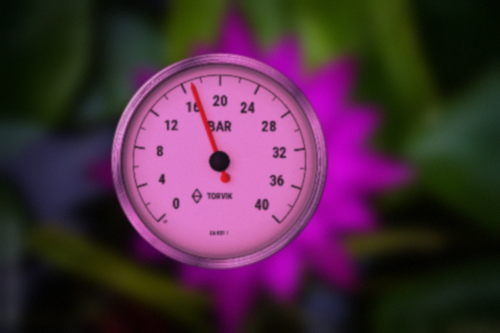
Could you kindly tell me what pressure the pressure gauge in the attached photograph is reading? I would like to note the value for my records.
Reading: 17 bar
